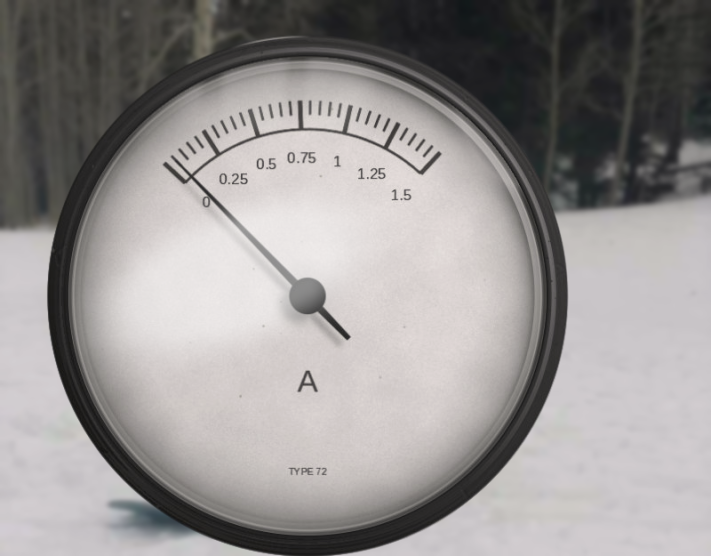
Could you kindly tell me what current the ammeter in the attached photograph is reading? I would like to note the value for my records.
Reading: 0.05 A
